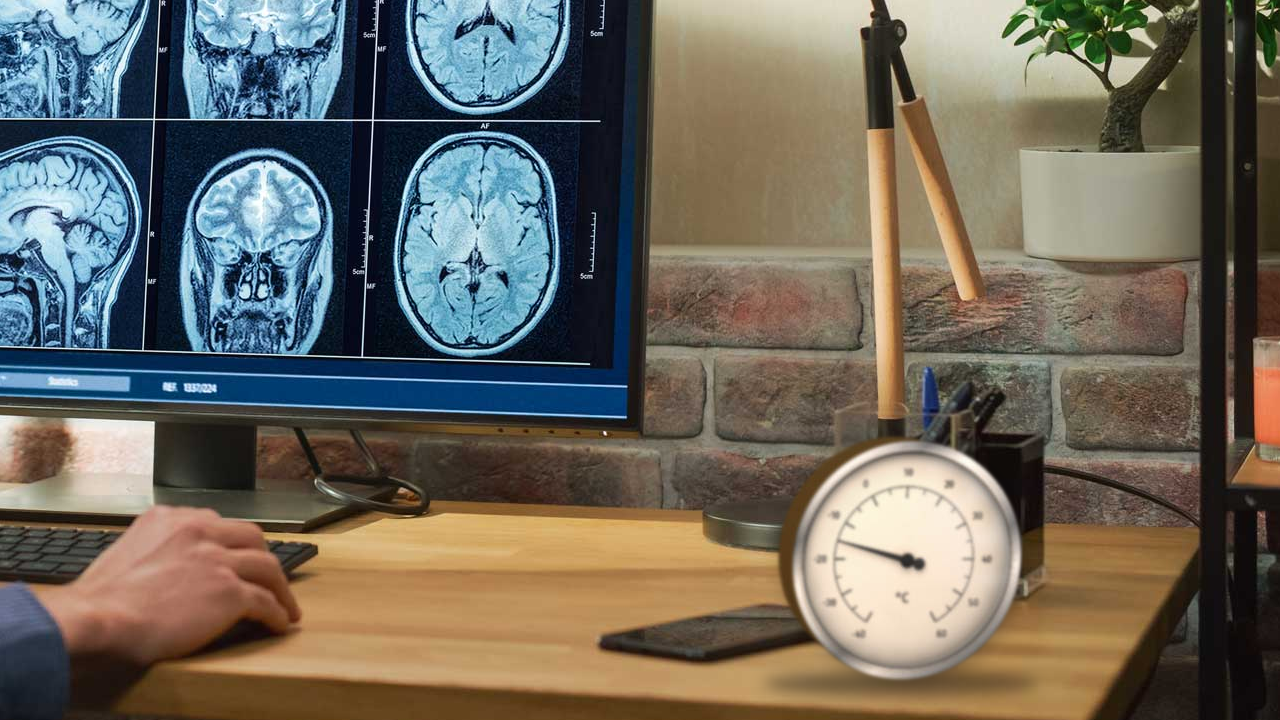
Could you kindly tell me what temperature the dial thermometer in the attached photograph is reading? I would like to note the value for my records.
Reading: -15 °C
